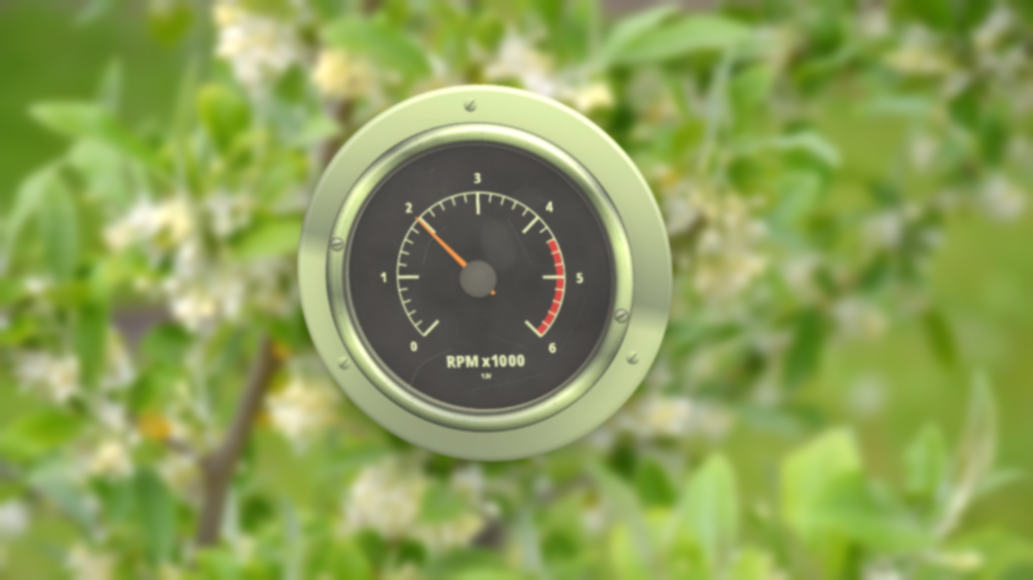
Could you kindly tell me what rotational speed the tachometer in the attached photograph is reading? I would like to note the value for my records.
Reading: 2000 rpm
